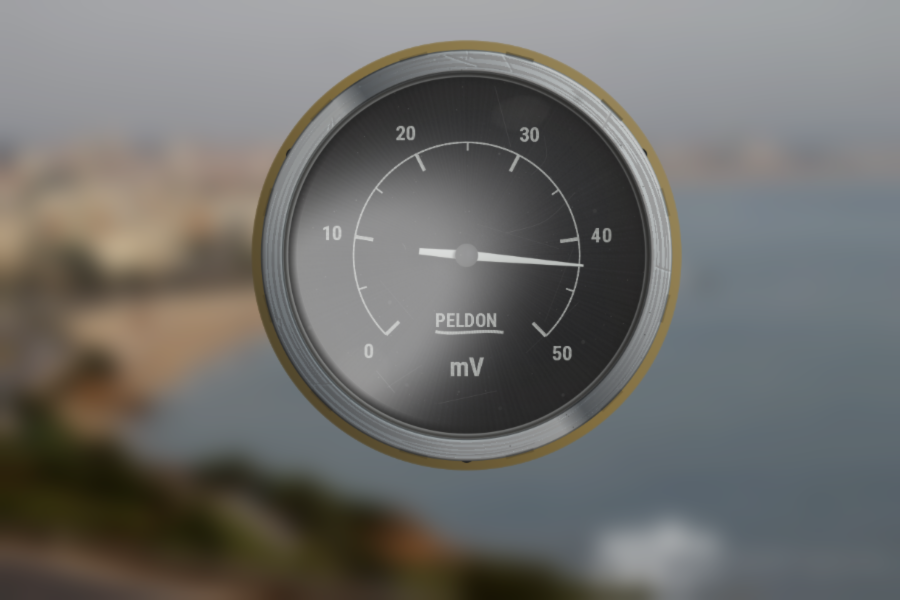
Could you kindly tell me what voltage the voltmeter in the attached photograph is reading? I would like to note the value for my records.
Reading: 42.5 mV
